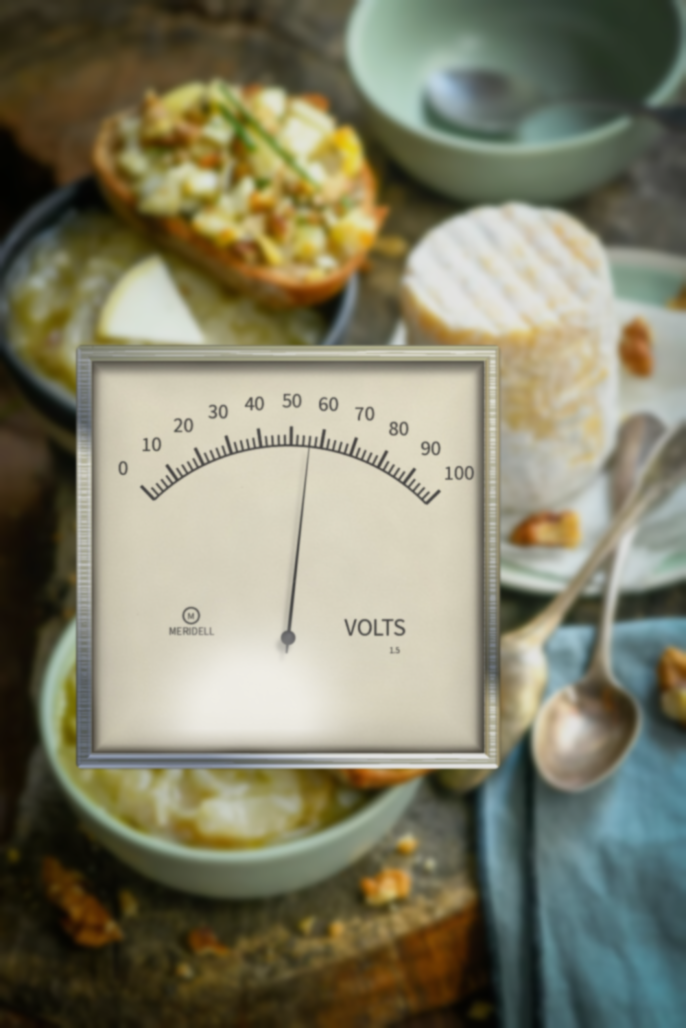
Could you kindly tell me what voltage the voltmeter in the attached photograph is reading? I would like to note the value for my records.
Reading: 56 V
